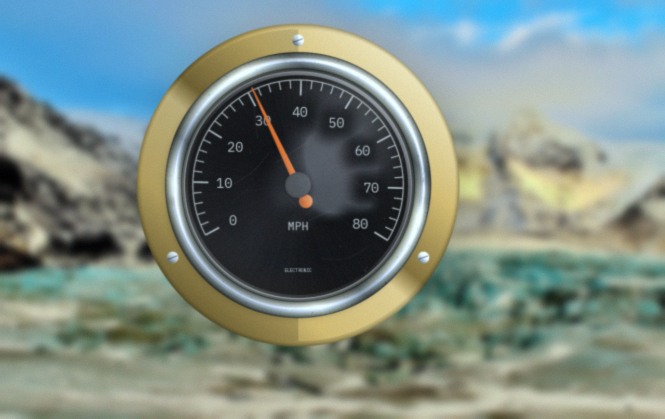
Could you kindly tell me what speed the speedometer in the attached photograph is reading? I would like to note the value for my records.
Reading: 31 mph
